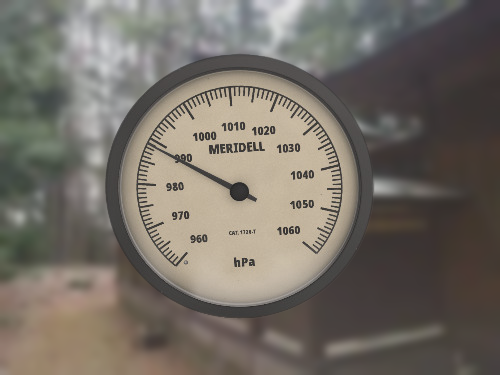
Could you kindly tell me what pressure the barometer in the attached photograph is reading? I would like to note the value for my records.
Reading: 989 hPa
